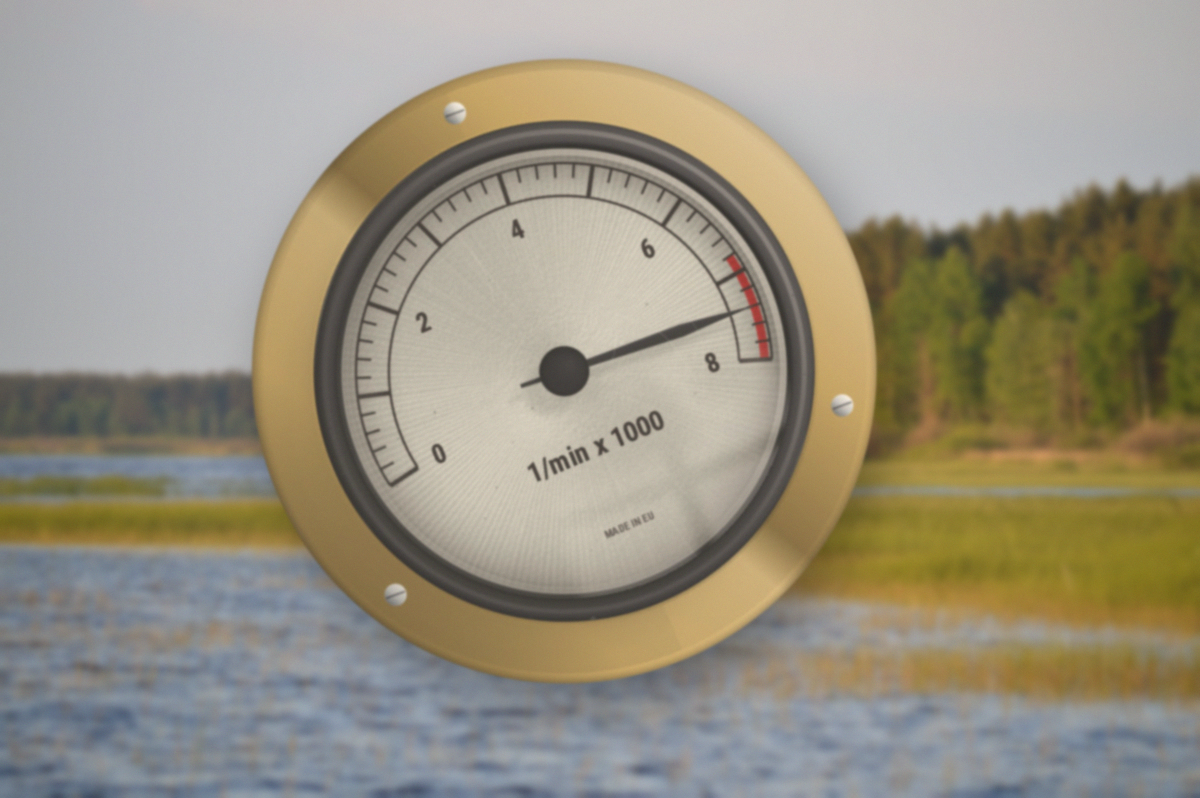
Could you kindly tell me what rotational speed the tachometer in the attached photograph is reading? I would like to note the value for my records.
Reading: 7400 rpm
